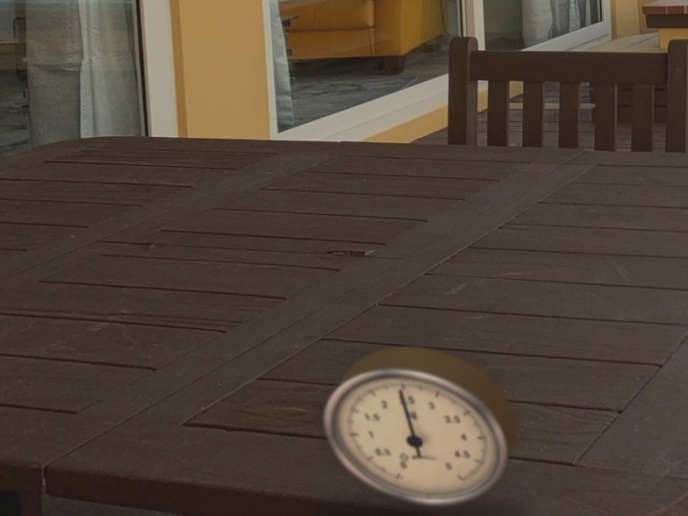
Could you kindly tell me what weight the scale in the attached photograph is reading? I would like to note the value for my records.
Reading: 2.5 kg
